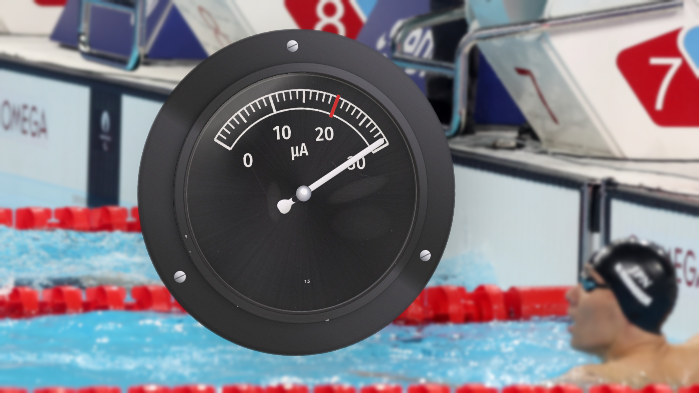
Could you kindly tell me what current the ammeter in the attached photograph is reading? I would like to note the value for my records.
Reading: 29 µA
